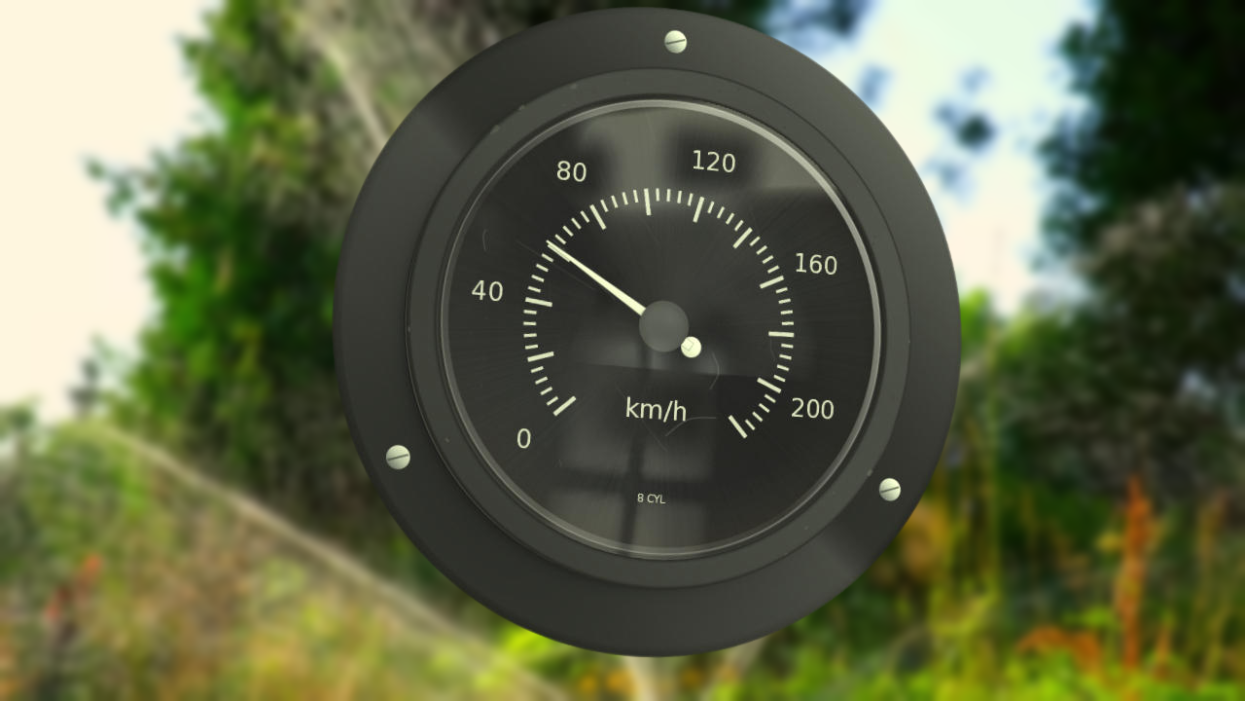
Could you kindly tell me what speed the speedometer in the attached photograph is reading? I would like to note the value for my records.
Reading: 60 km/h
